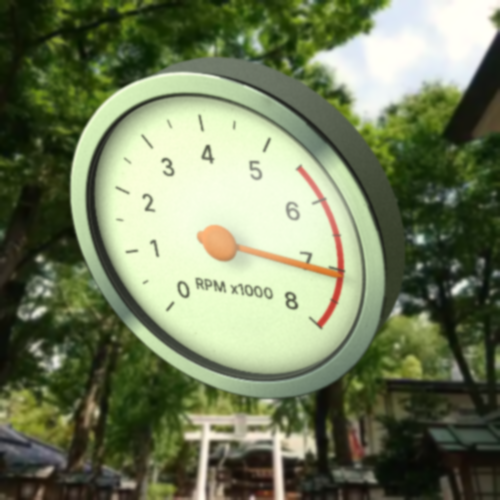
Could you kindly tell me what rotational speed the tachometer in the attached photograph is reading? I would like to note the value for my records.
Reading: 7000 rpm
